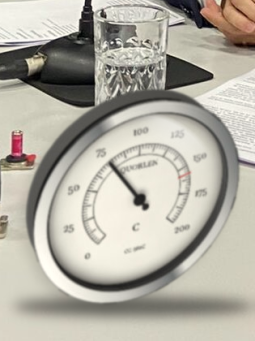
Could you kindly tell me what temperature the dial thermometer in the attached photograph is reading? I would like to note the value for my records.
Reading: 75 °C
